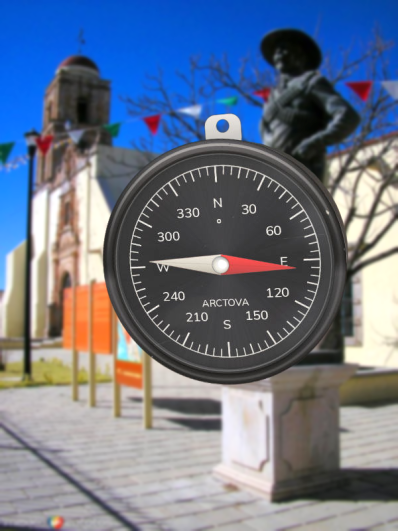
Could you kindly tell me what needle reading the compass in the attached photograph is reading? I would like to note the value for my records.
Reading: 95 °
